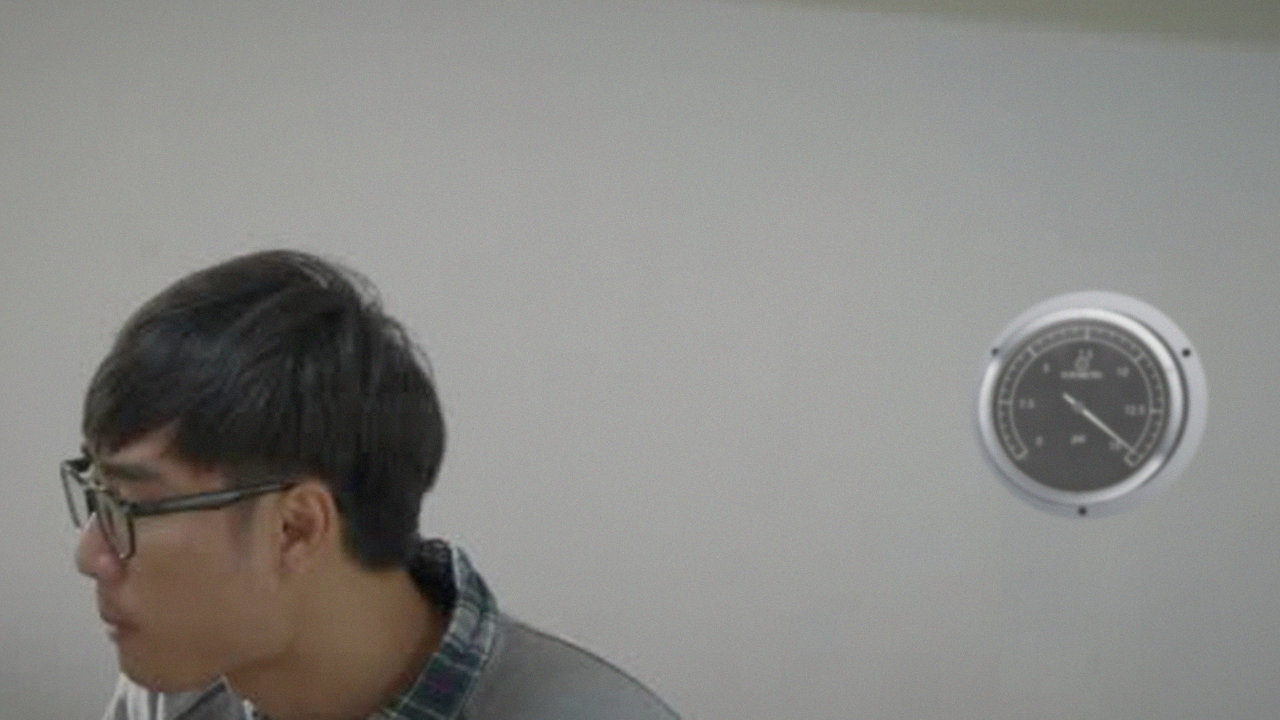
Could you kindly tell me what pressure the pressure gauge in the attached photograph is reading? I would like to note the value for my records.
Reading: 14.5 psi
